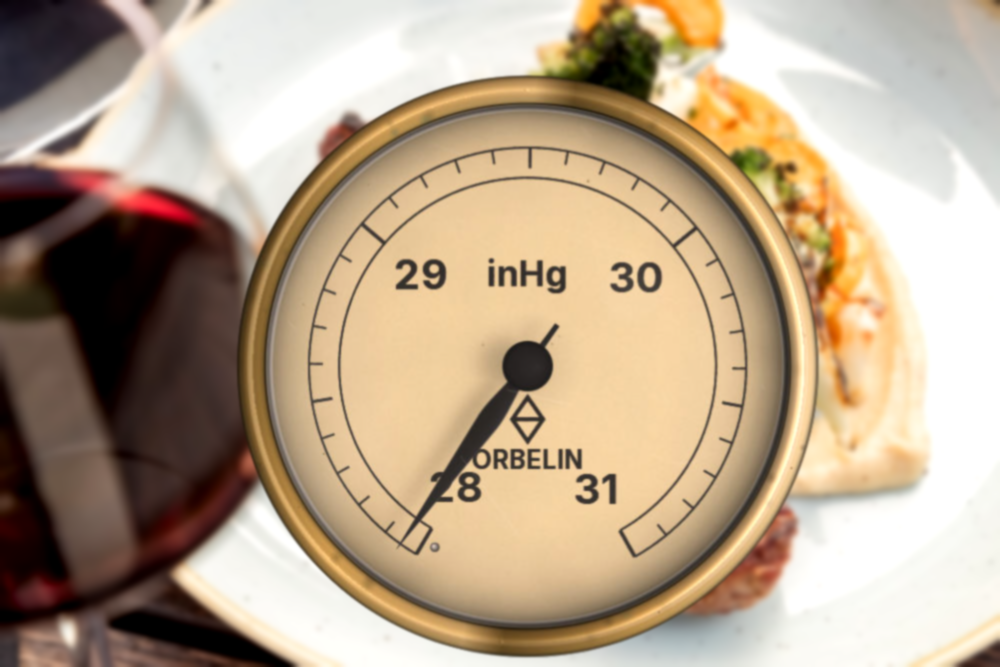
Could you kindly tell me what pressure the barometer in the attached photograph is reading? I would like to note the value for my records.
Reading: 28.05 inHg
